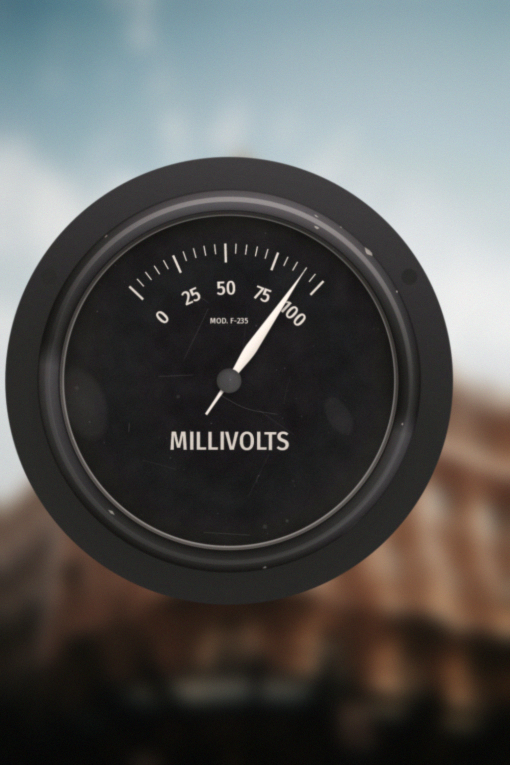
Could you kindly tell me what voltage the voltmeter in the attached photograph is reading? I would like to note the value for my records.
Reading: 90 mV
